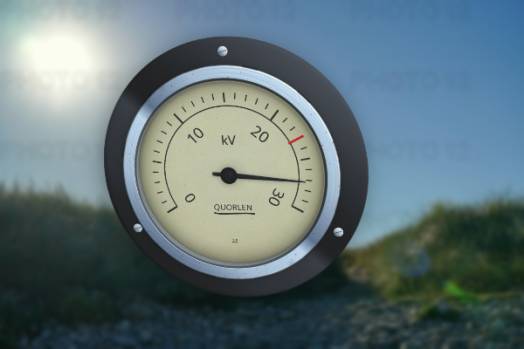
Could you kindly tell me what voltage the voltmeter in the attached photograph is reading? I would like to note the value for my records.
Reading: 27 kV
